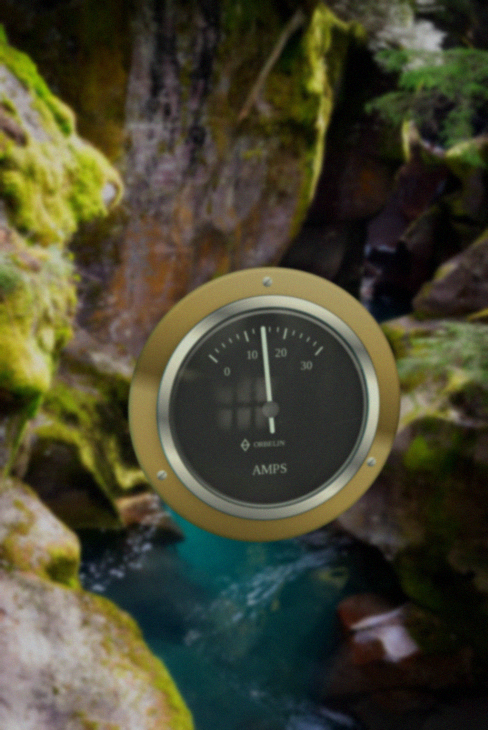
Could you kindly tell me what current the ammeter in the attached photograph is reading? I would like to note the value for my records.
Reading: 14 A
